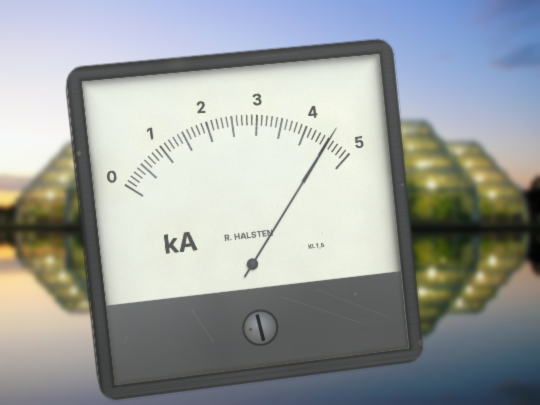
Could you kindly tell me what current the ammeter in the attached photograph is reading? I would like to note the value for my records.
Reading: 4.5 kA
